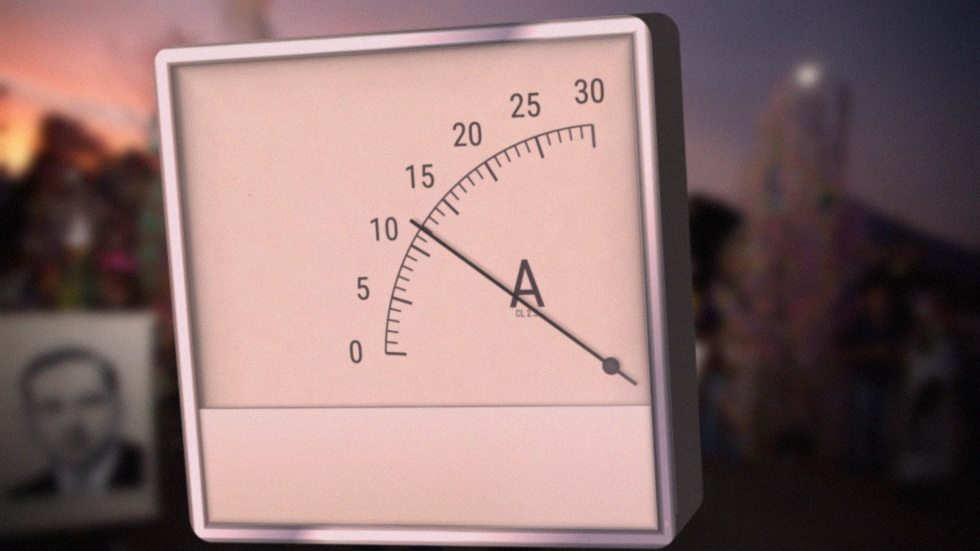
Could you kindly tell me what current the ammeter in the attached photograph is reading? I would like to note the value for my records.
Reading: 12 A
